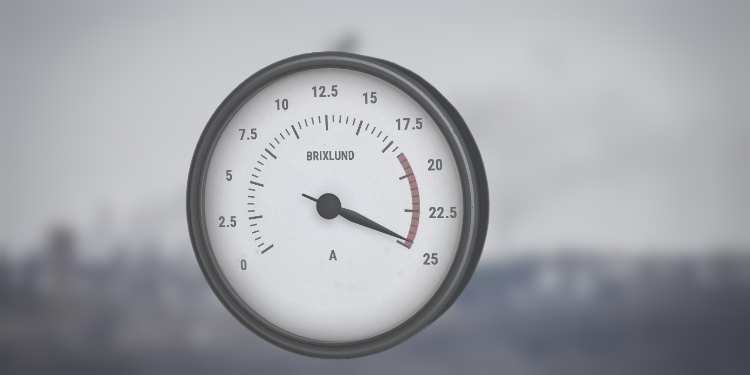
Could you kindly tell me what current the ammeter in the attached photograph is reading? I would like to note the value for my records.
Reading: 24.5 A
